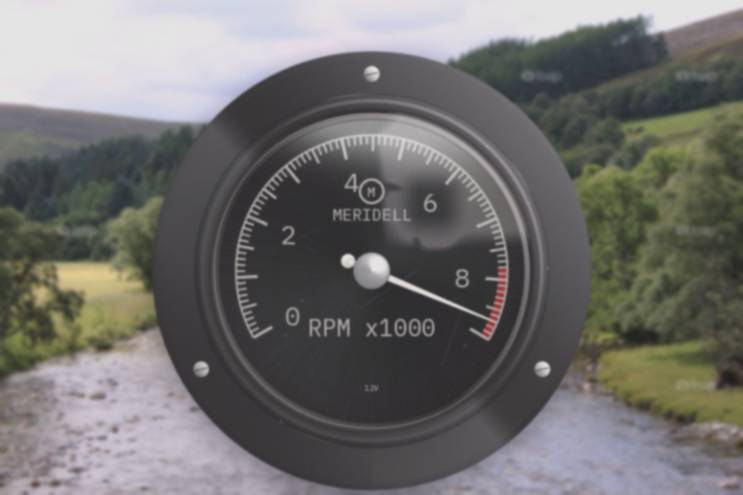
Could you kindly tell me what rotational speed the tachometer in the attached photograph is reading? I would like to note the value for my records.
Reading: 8700 rpm
